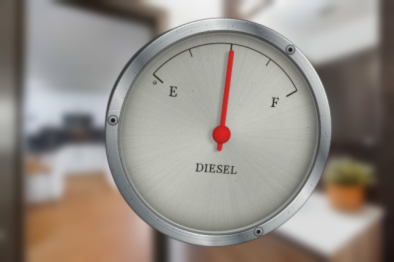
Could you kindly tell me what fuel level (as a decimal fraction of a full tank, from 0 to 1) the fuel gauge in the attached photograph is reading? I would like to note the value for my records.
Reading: 0.5
